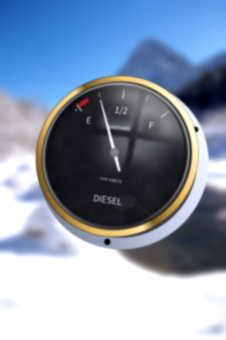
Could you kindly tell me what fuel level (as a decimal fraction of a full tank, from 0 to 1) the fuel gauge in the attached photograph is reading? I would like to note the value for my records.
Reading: 0.25
